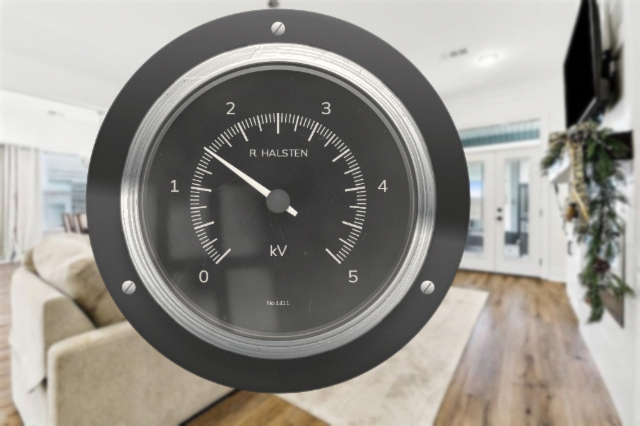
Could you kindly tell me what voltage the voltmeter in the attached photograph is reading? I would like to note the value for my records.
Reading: 1.5 kV
